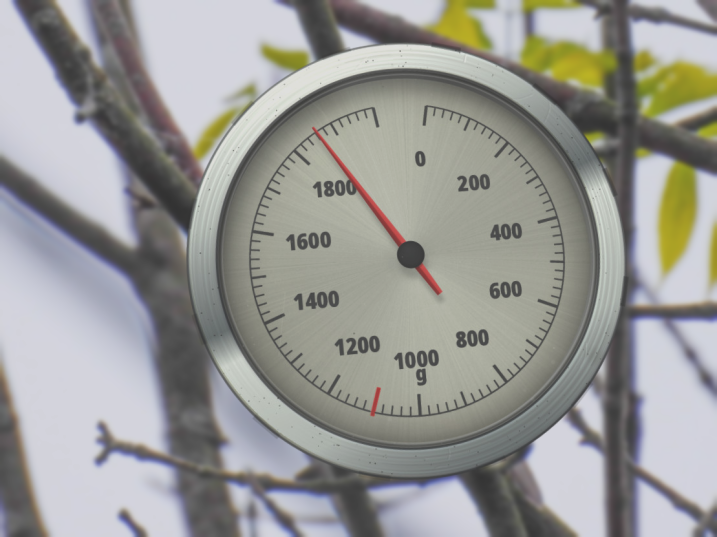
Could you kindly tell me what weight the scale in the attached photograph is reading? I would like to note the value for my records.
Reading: 1860 g
